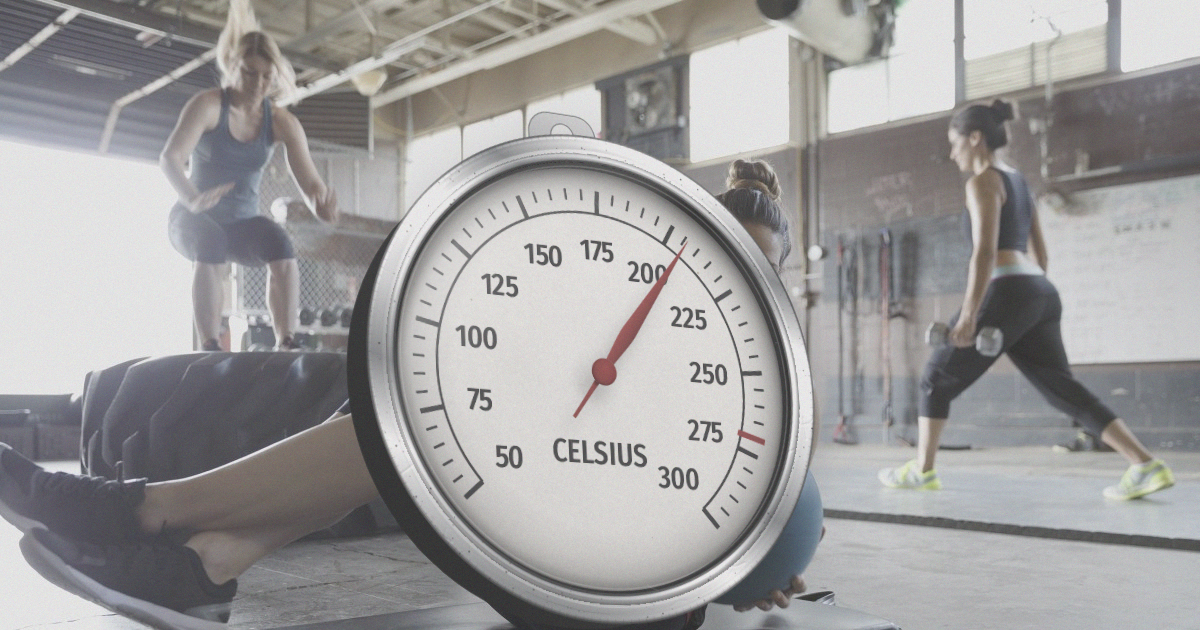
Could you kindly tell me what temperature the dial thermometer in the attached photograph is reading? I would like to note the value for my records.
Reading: 205 °C
